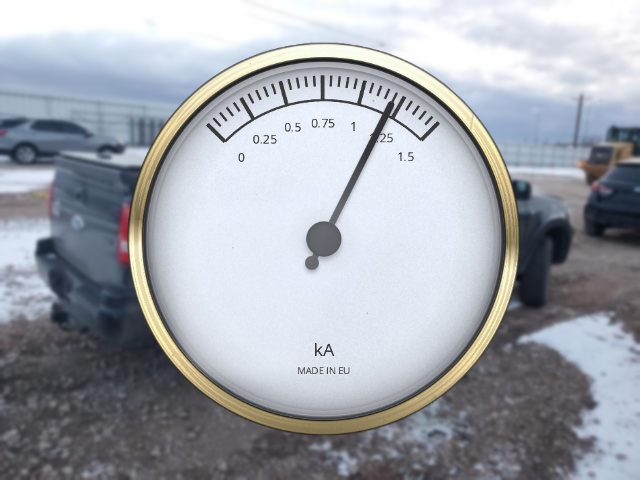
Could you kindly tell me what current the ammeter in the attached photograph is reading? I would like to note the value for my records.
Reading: 1.2 kA
